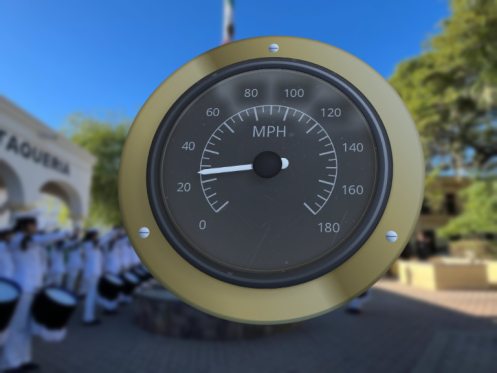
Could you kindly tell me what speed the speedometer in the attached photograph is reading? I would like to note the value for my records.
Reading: 25 mph
